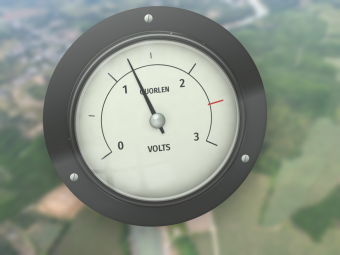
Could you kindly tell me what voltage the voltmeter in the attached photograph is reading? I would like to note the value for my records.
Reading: 1.25 V
